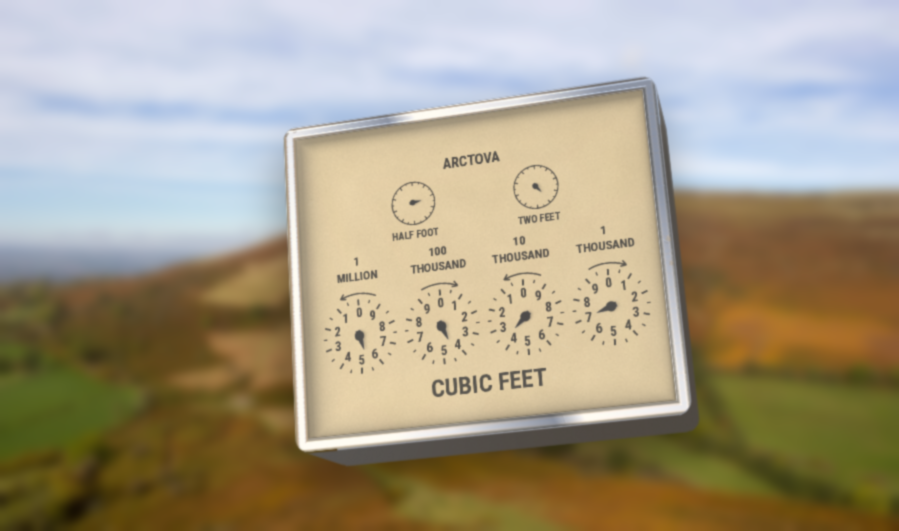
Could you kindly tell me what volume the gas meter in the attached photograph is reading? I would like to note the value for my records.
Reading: 543700 ft³
